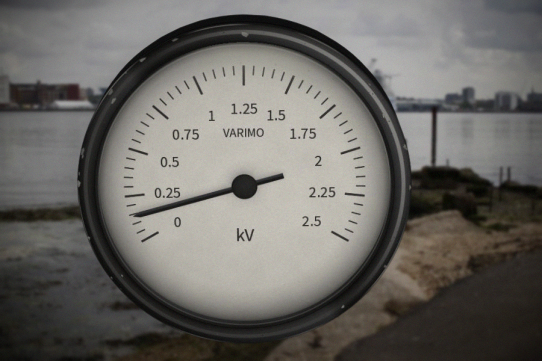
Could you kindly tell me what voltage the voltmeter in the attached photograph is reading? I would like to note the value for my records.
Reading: 0.15 kV
